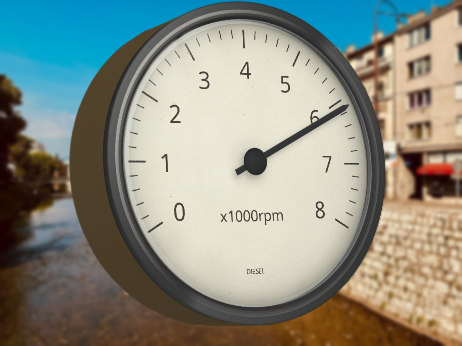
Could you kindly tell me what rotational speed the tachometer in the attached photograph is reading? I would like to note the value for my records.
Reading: 6100 rpm
